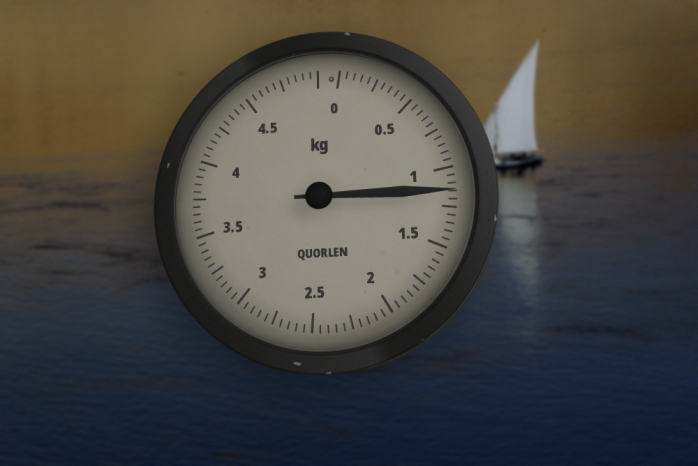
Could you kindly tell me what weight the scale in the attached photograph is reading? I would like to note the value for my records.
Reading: 1.15 kg
